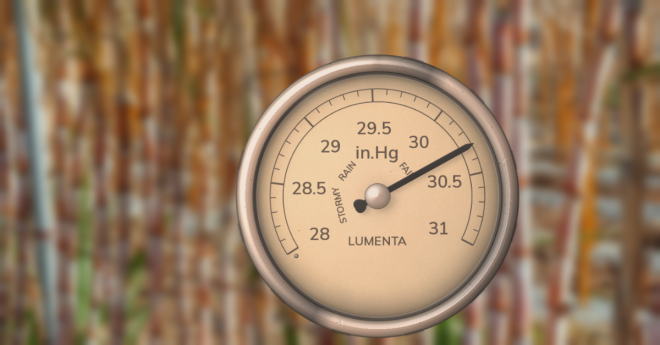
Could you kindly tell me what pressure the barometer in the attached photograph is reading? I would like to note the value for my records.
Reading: 30.3 inHg
